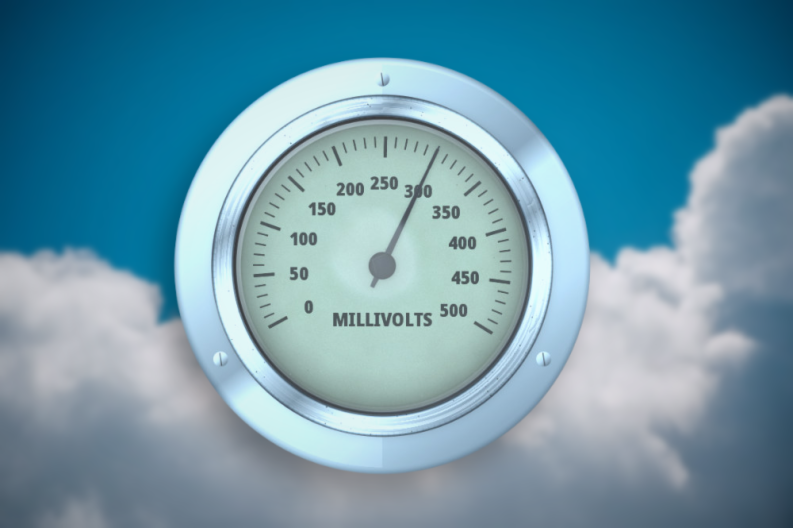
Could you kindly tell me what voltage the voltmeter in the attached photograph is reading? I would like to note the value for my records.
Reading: 300 mV
